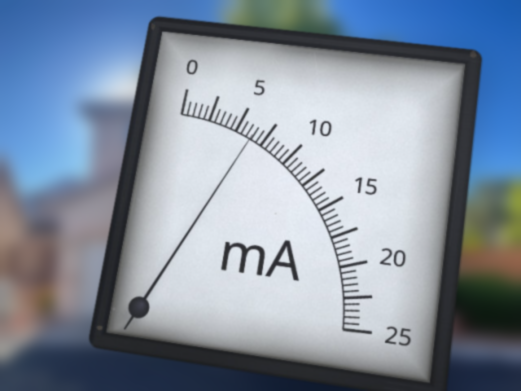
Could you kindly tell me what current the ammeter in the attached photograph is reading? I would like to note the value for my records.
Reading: 6.5 mA
